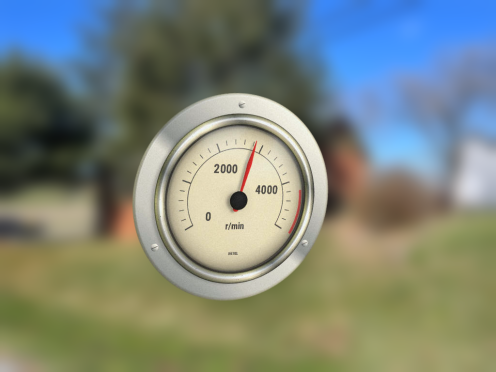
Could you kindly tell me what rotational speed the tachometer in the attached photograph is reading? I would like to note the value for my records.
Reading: 2800 rpm
